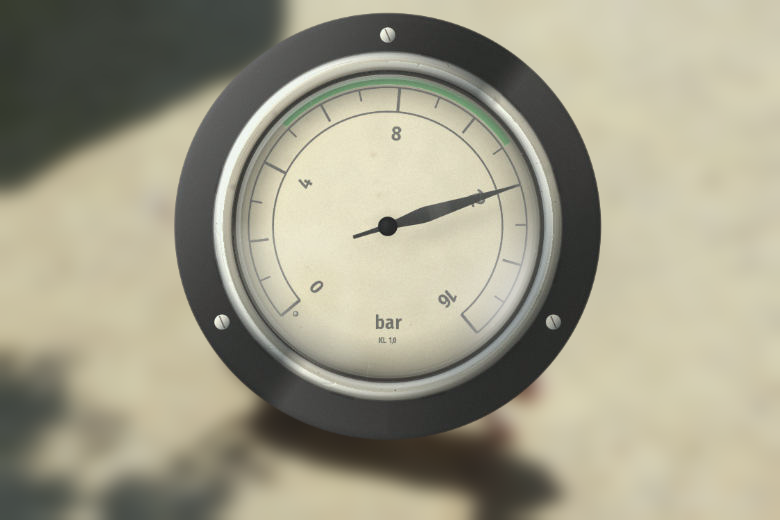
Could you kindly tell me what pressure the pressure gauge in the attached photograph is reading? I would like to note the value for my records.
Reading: 12 bar
